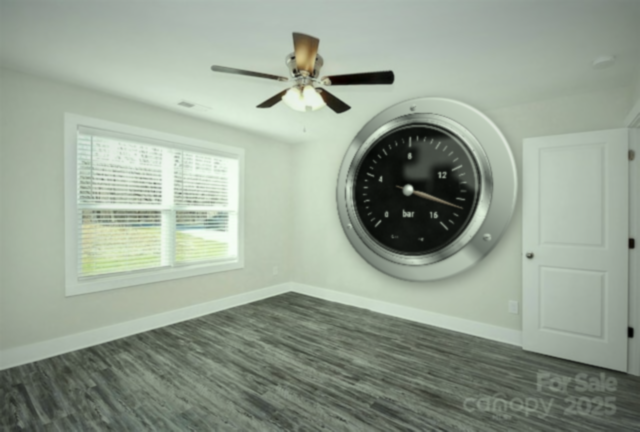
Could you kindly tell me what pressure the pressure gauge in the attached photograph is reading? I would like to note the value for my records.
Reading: 14.5 bar
